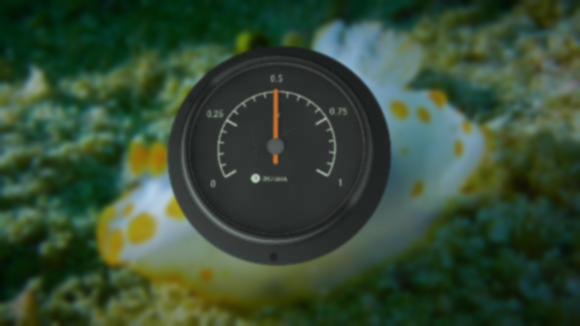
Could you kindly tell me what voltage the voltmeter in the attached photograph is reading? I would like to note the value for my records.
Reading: 0.5 V
